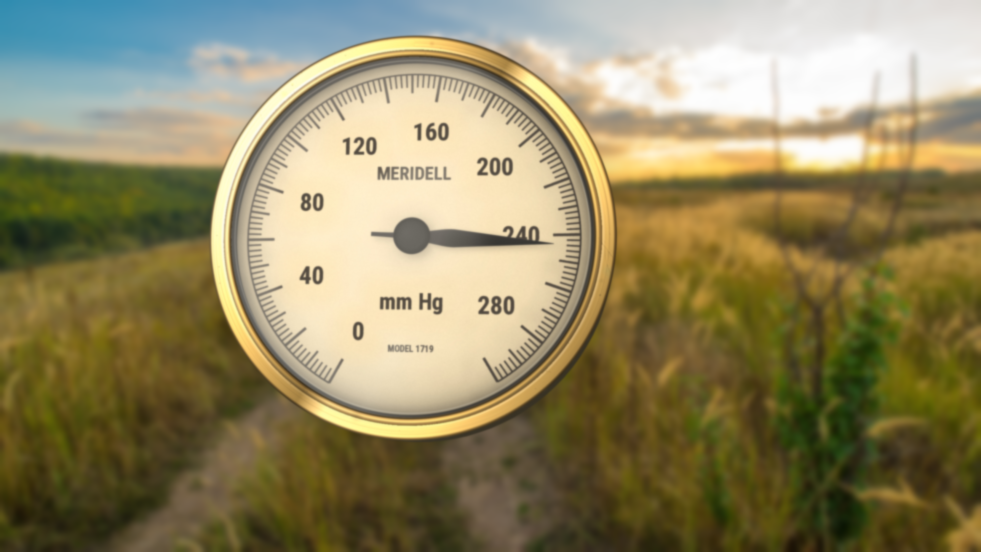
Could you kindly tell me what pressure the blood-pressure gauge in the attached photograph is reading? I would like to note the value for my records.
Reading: 244 mmHg
